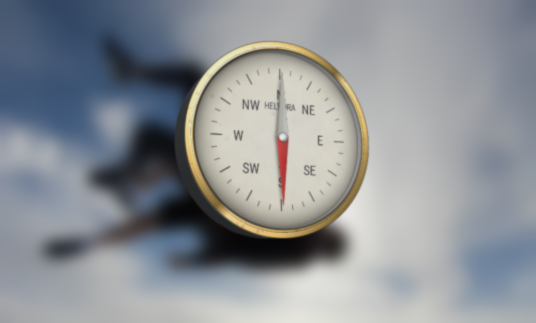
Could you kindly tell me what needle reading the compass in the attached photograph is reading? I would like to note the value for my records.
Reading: 180 °
